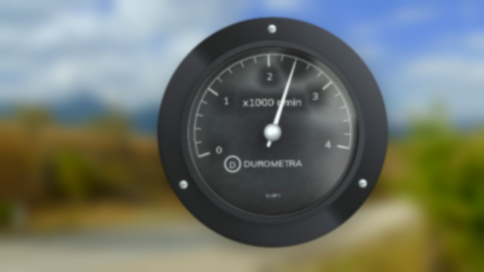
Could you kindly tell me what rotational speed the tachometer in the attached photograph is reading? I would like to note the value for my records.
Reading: 2400 rpm
